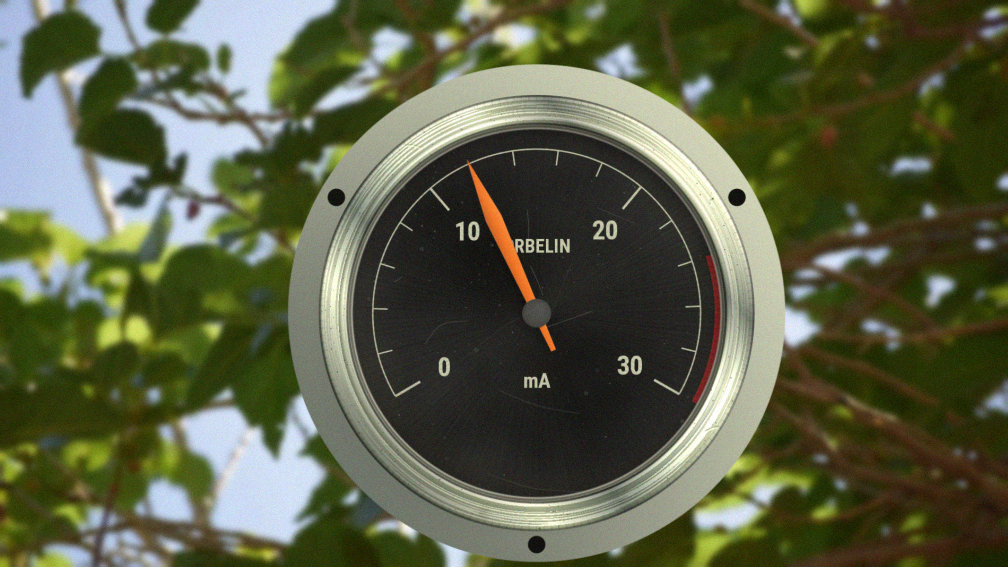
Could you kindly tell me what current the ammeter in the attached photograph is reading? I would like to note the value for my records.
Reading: 12 mA
